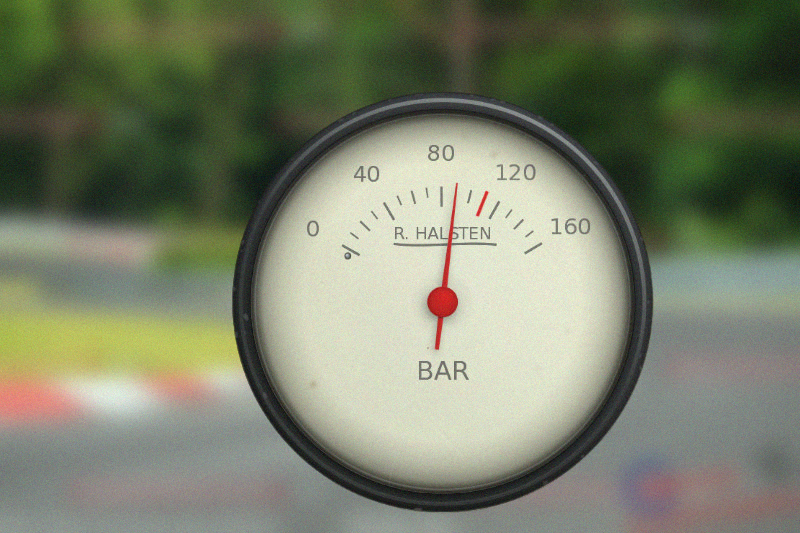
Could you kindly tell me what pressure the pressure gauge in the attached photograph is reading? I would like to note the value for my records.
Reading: 90 bar
